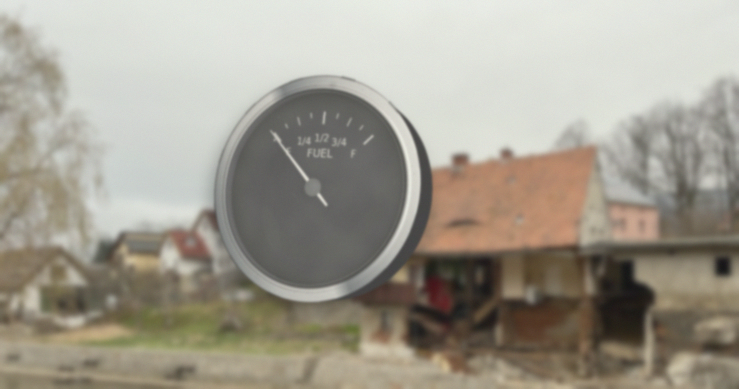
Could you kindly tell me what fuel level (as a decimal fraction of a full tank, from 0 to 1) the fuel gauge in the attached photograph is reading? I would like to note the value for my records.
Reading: 0
